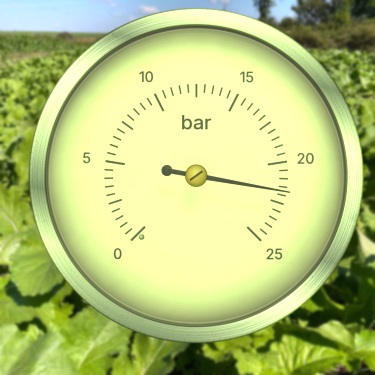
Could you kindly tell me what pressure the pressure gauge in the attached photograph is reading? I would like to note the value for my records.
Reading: 21.75 bar
